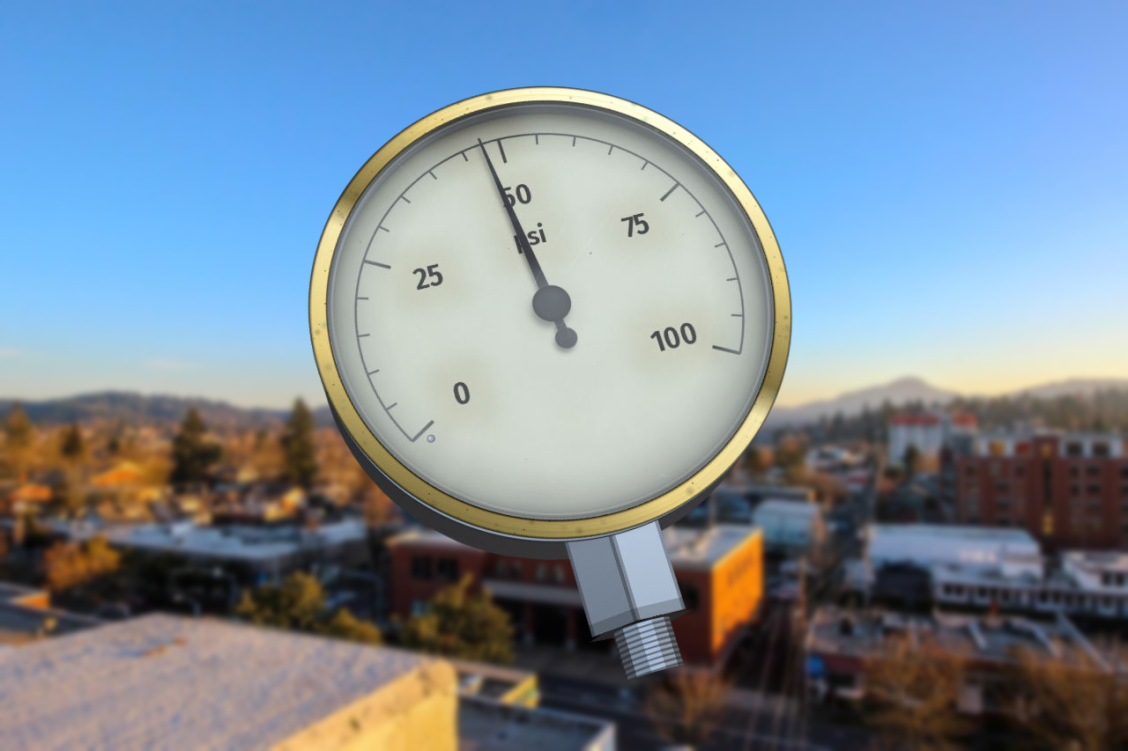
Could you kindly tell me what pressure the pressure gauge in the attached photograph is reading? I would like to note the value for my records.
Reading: 47.5 psi
